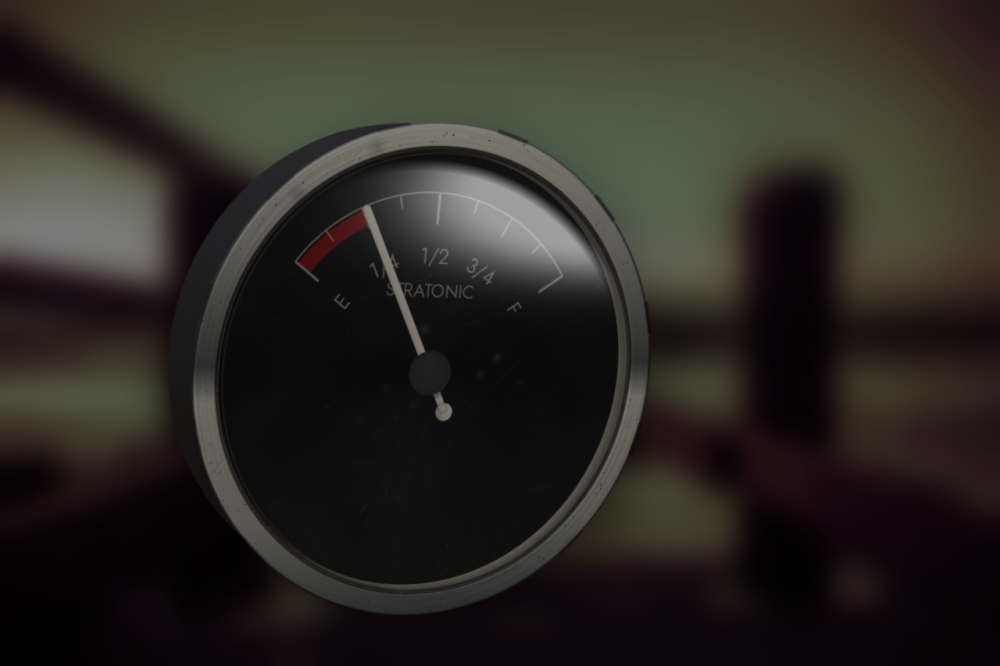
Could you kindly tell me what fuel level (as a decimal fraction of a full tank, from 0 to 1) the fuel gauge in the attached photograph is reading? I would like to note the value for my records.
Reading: 0.25
